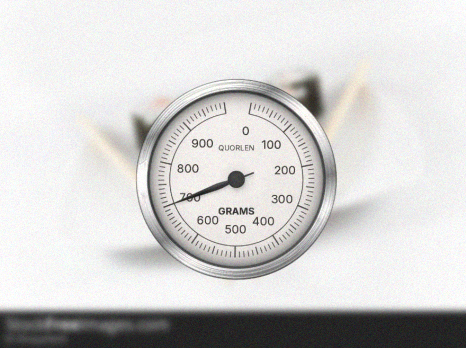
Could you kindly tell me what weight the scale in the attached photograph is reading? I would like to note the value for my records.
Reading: 700 g
